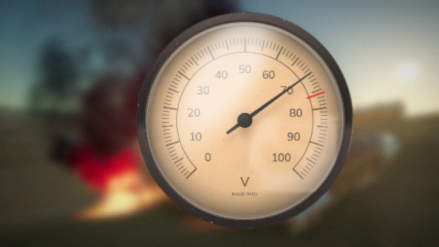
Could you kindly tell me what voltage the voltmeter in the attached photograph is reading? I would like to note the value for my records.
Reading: 70 V
